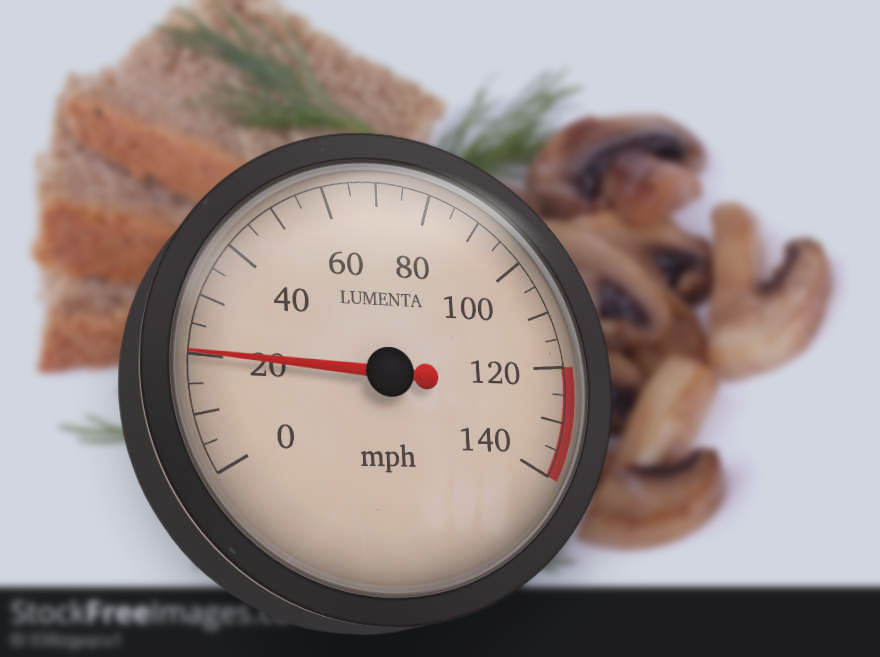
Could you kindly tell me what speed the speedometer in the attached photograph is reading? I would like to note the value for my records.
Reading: 20 mph
